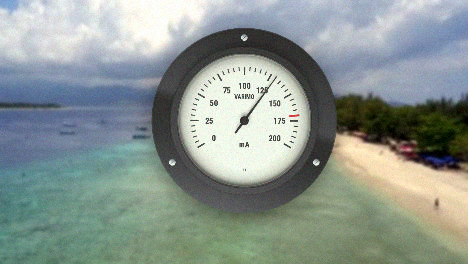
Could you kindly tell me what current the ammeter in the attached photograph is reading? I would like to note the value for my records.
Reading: 130 mA
